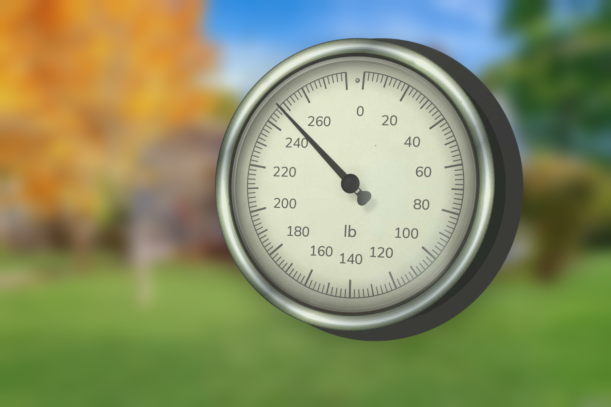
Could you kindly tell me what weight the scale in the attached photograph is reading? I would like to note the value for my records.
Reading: 248 lb
